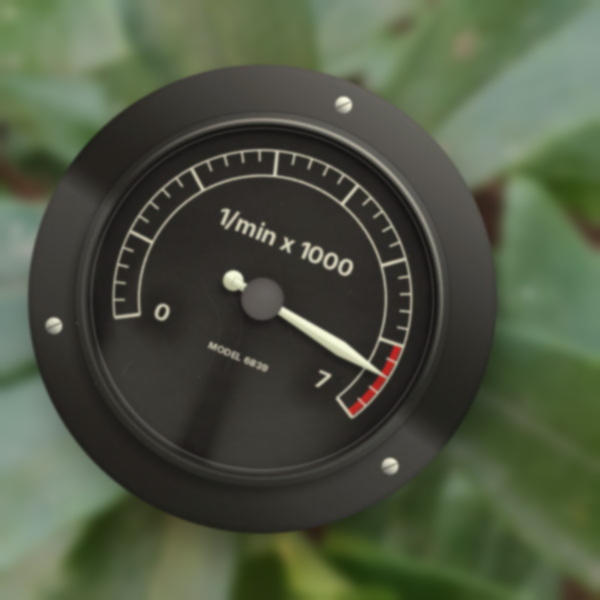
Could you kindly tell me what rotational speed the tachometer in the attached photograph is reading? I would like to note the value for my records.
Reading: 6400 rpm
